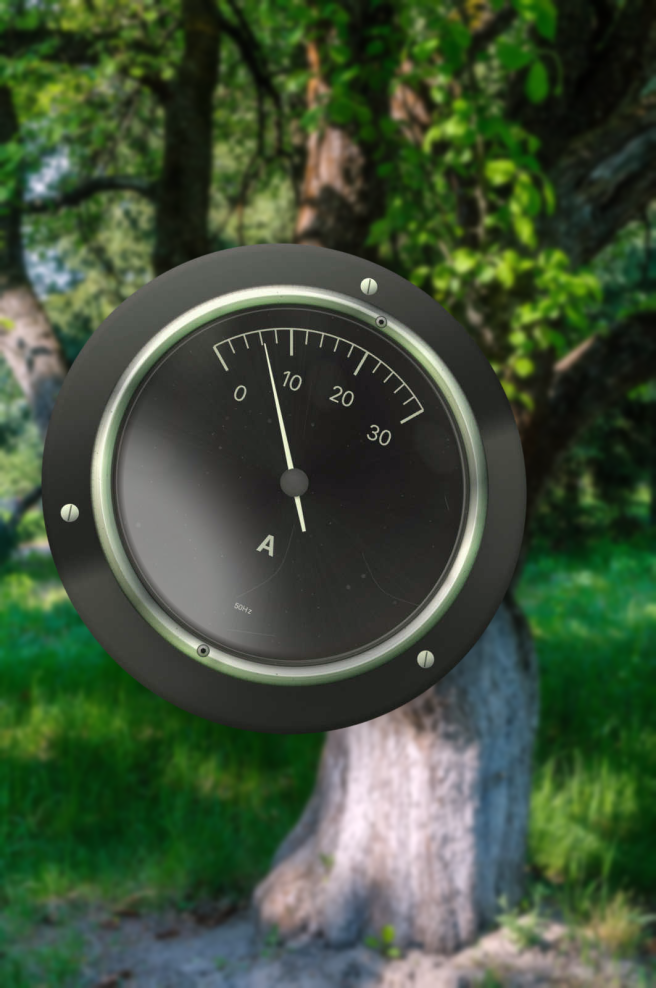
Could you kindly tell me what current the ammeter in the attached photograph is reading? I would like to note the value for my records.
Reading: 6 A
